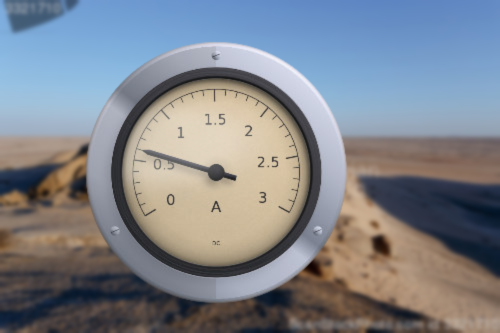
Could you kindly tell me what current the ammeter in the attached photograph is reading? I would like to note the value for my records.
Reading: 0.6 A
